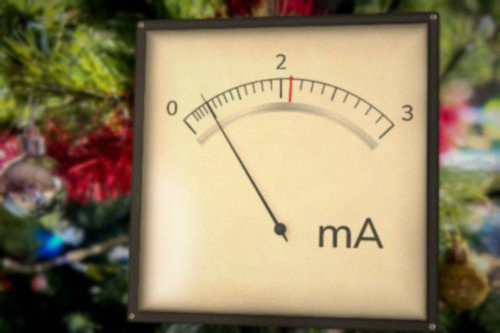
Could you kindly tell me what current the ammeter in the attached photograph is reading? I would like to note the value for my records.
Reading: 1 mA
